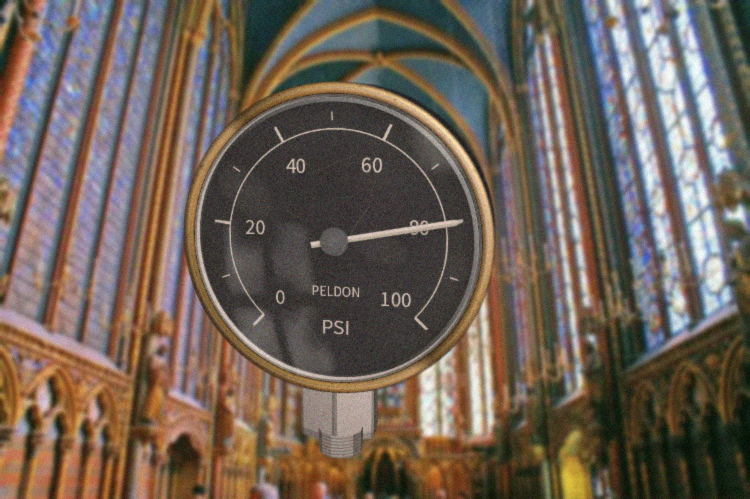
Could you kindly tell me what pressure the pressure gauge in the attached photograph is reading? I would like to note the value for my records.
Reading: 80 psi
